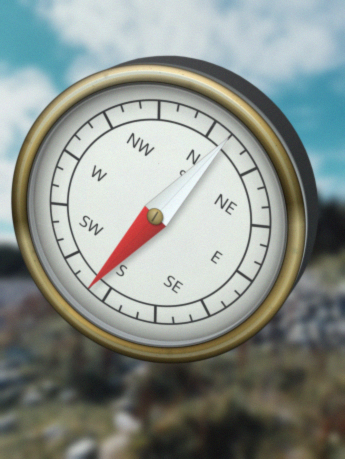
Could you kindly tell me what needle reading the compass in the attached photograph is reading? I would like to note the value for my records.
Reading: 190 °
